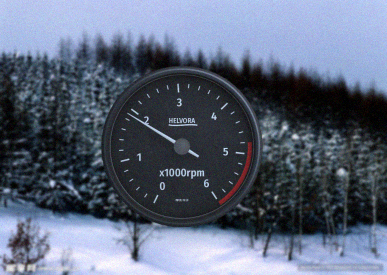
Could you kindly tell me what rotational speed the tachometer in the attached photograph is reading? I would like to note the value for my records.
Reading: 1900 rpm
